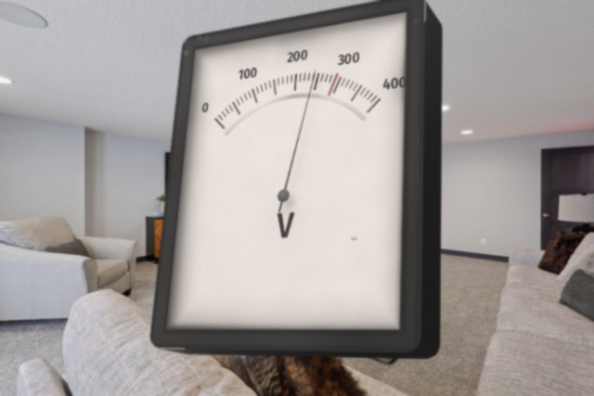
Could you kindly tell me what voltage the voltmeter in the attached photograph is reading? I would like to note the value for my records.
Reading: 250 V
